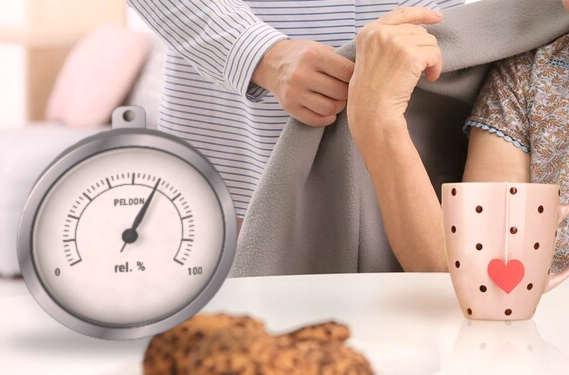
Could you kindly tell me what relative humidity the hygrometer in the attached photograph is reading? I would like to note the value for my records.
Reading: 60 %
